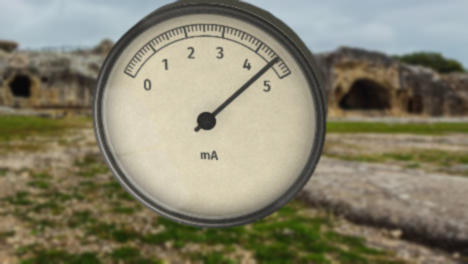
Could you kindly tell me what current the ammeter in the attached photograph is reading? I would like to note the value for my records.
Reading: 4.5 mA
